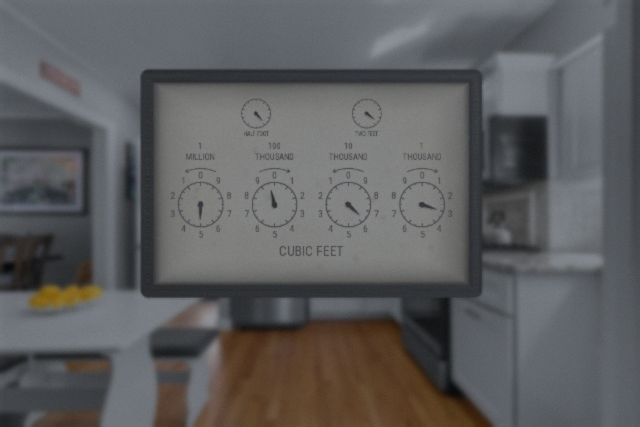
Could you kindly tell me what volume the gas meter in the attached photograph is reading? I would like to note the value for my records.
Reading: 496300 ft³
